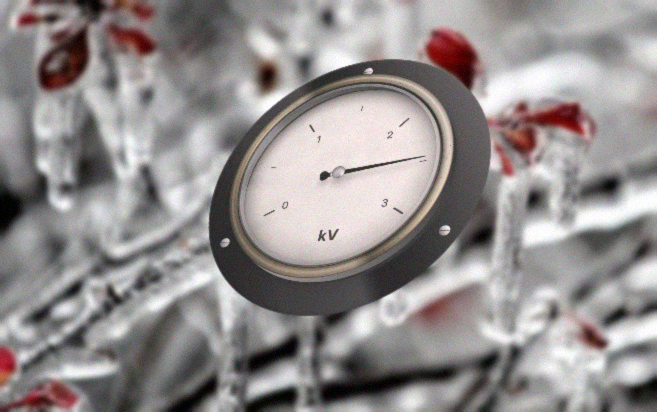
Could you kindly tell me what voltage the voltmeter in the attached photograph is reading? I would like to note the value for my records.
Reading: 2.5 kV
